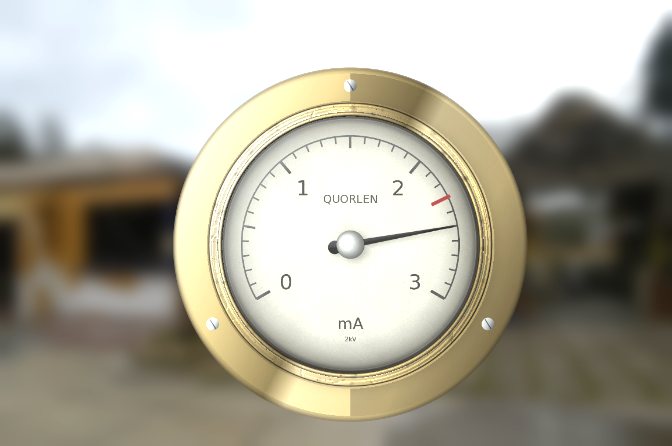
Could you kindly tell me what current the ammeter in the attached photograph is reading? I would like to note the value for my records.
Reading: 2.5 mA
